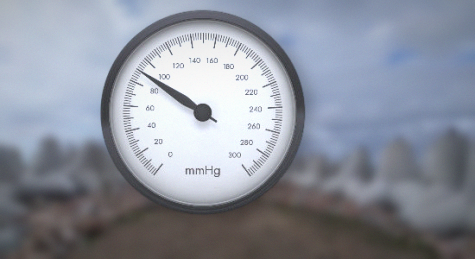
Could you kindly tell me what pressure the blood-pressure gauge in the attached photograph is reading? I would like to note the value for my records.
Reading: 90 mmHg
